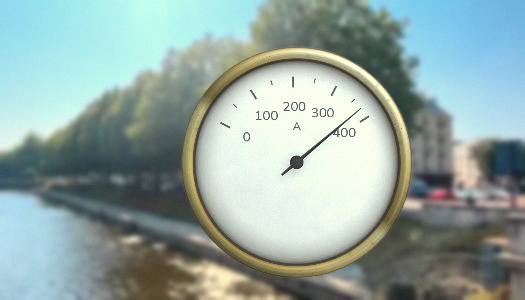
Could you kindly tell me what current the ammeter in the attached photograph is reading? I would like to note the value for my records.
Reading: 375 A
